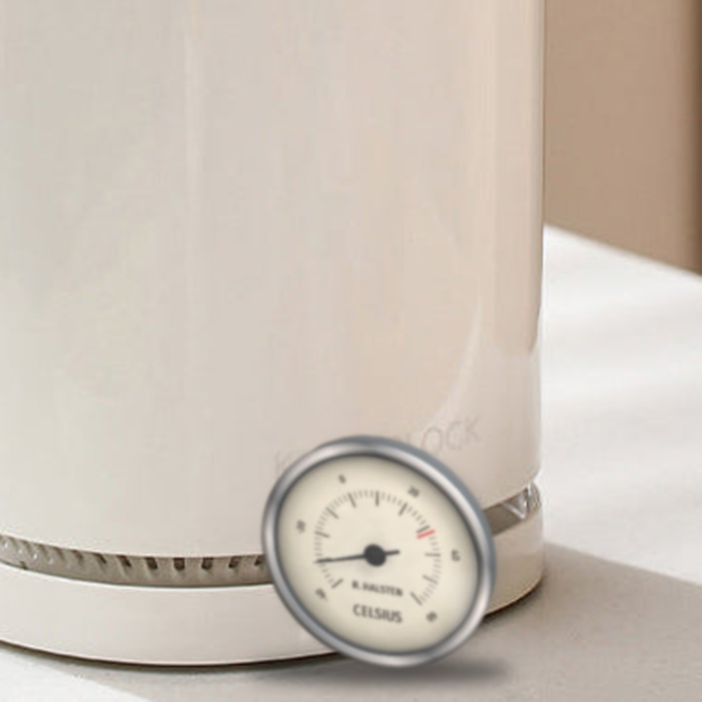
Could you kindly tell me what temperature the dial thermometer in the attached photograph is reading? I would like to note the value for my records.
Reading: -30 °C
